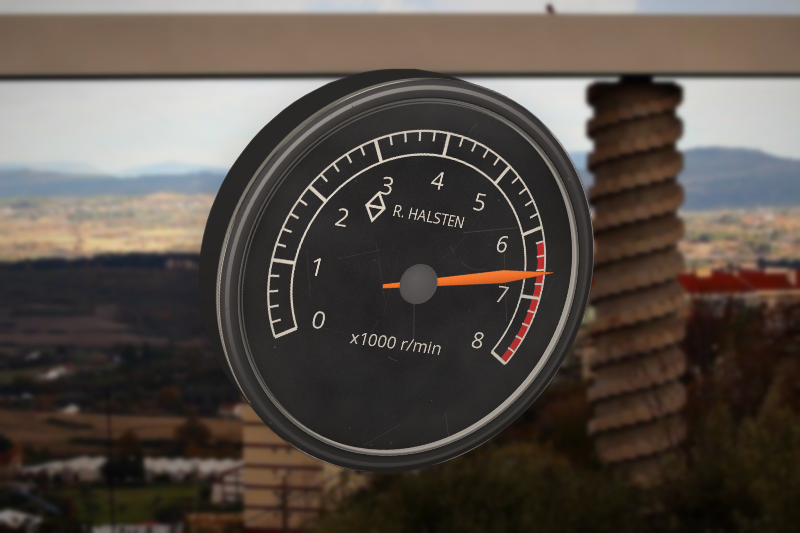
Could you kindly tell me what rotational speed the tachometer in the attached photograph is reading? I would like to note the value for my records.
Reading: 6600 rpm
